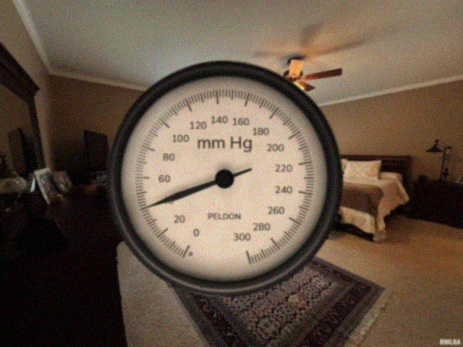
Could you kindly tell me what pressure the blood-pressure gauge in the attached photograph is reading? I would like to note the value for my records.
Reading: 40 mmHg
